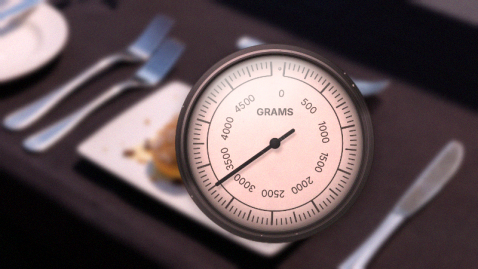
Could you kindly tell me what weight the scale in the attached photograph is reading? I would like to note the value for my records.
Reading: 3250 g
